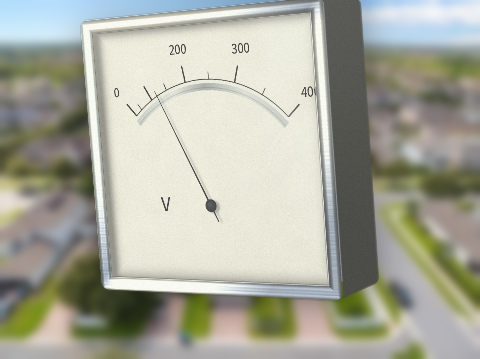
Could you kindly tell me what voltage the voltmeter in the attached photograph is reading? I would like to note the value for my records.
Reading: 125 V
